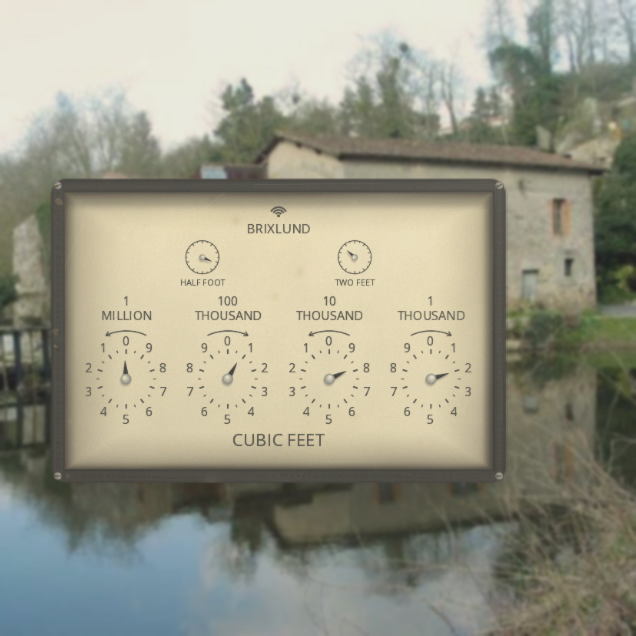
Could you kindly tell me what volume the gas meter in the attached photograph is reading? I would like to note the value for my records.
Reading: 8200 ft³
